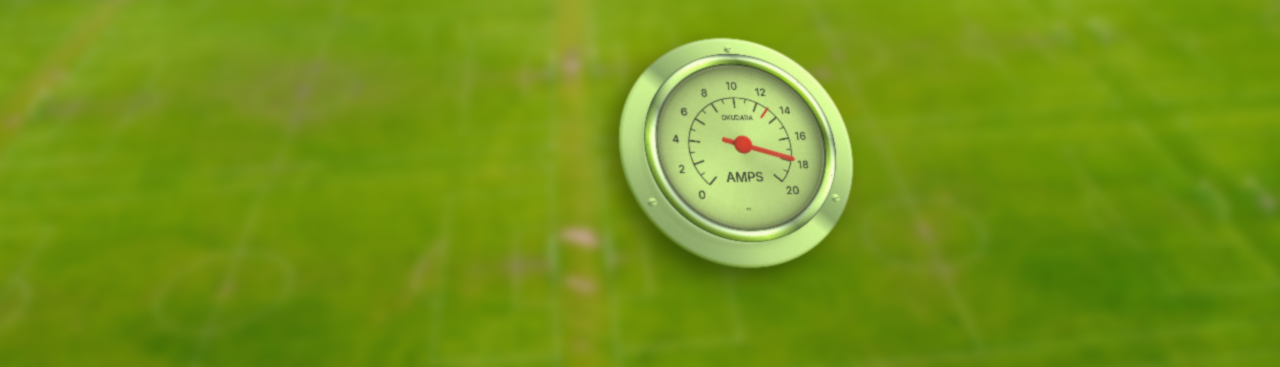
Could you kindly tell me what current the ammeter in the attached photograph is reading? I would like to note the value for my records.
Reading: 18 A
